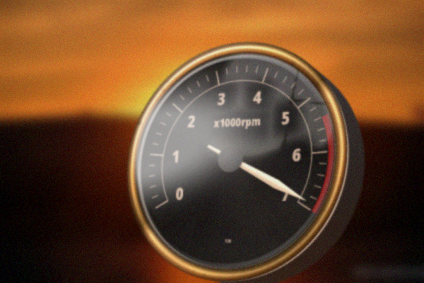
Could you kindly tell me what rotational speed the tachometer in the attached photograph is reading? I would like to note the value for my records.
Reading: 6900 rpm
